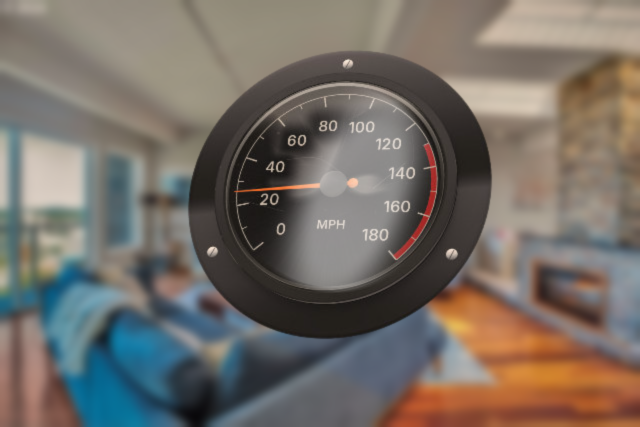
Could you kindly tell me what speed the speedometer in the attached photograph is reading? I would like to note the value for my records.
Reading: 25 mph
